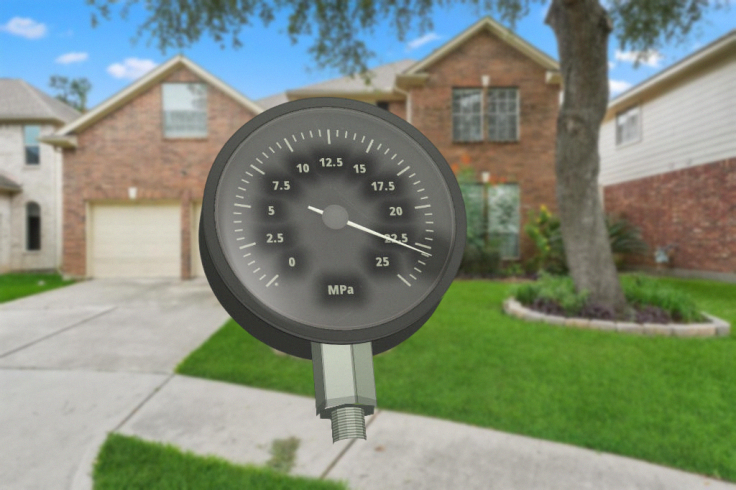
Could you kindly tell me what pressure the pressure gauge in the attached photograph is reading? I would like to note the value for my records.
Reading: 23 MPa
